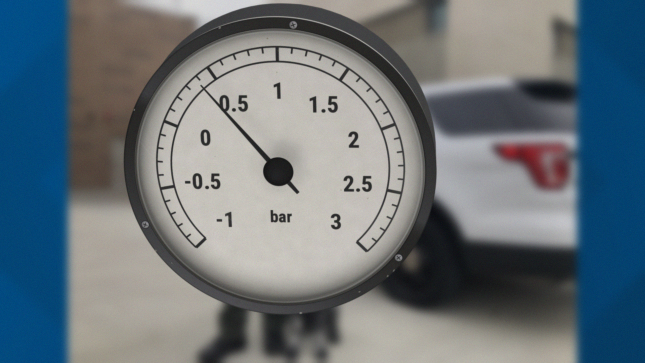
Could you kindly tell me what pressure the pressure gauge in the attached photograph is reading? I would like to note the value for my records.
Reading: 0.4 bar
